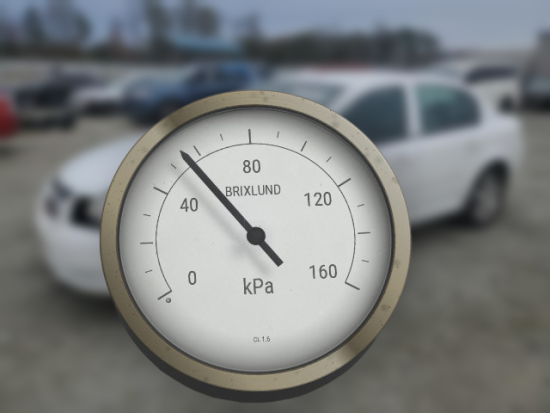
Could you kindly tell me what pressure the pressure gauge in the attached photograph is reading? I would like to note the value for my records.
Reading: 55 kPa
